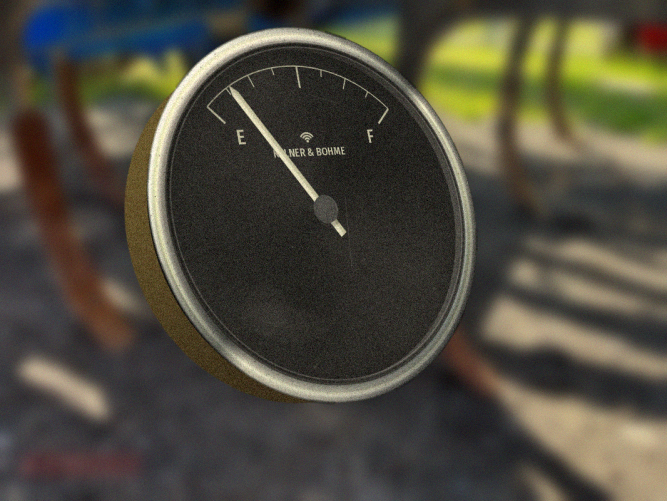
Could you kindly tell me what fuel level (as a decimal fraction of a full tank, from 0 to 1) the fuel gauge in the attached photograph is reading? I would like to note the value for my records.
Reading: 0.125
